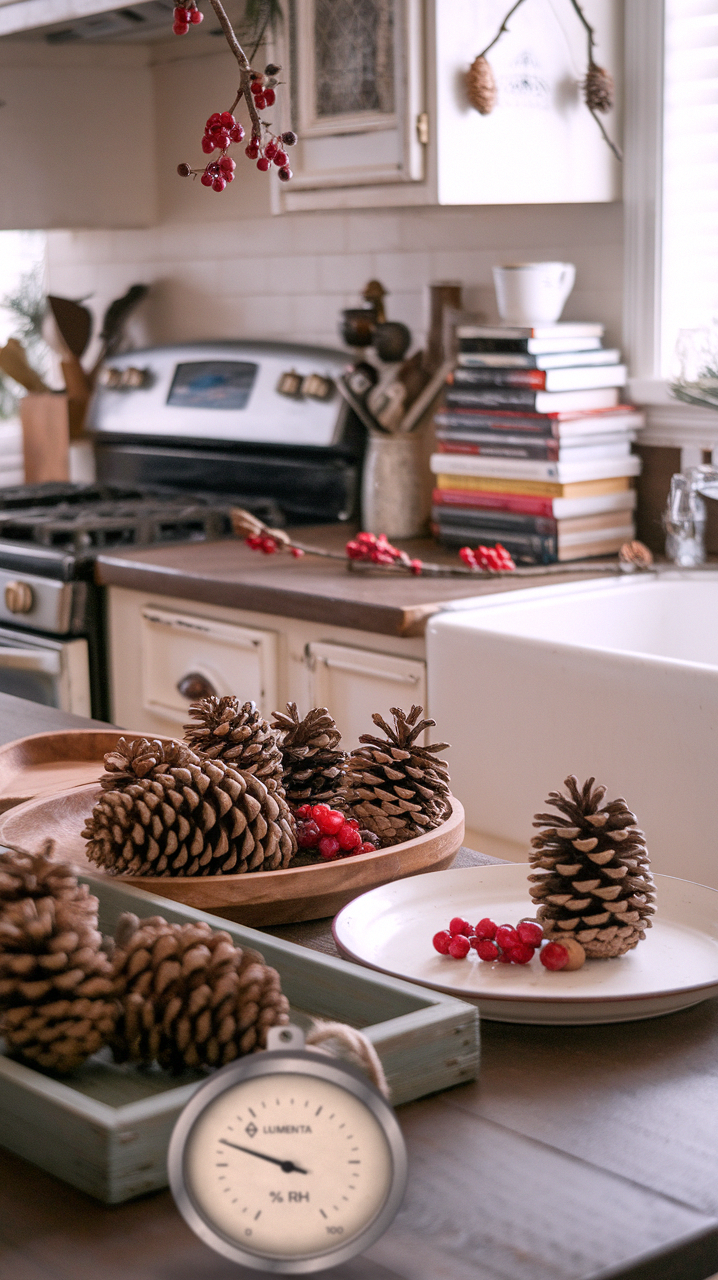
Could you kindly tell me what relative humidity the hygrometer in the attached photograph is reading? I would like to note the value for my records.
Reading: 28 %
